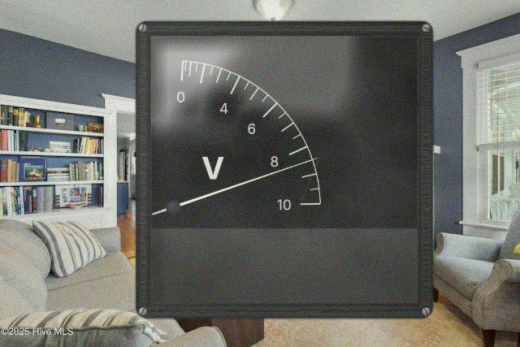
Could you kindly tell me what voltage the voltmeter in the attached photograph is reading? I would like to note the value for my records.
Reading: 8.5 V
